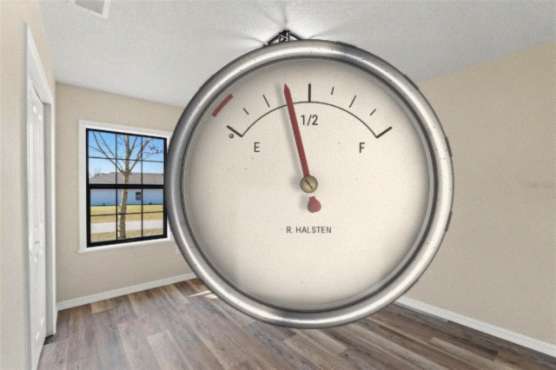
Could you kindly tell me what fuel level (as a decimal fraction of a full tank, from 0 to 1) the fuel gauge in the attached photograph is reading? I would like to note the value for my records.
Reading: 0.375
